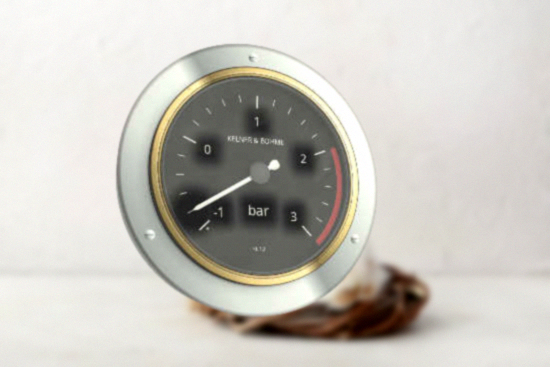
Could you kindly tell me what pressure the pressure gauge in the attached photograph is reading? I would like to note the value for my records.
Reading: -0.8 bar
